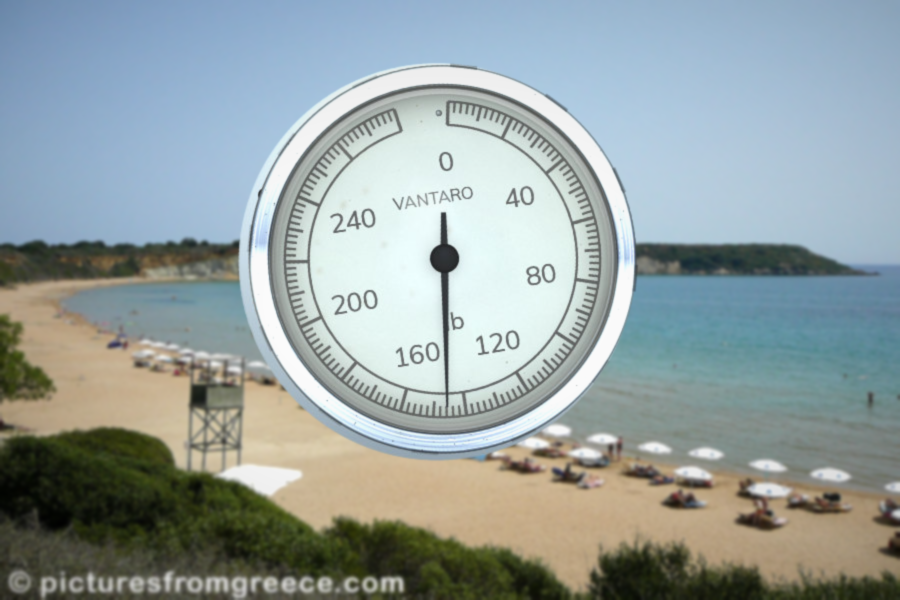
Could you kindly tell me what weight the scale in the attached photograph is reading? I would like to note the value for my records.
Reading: 146 lb
